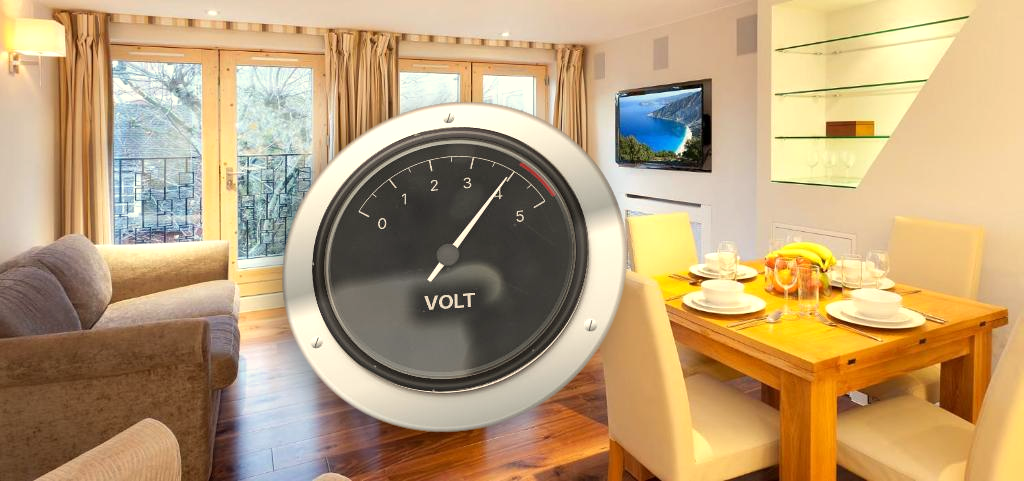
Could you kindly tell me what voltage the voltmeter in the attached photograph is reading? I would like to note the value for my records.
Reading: 4 V
